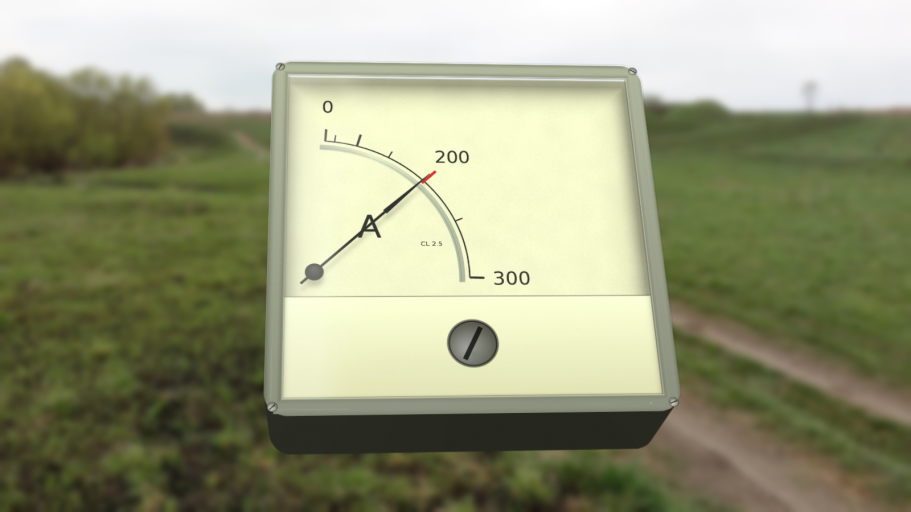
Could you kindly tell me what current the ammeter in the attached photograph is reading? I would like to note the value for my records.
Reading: 200 A
